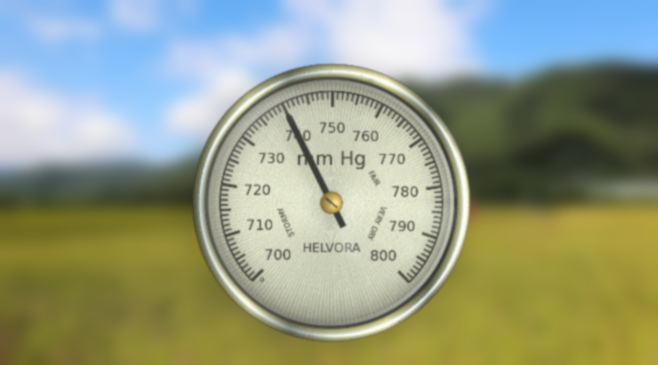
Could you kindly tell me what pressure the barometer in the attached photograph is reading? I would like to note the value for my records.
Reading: 740 mmHg
